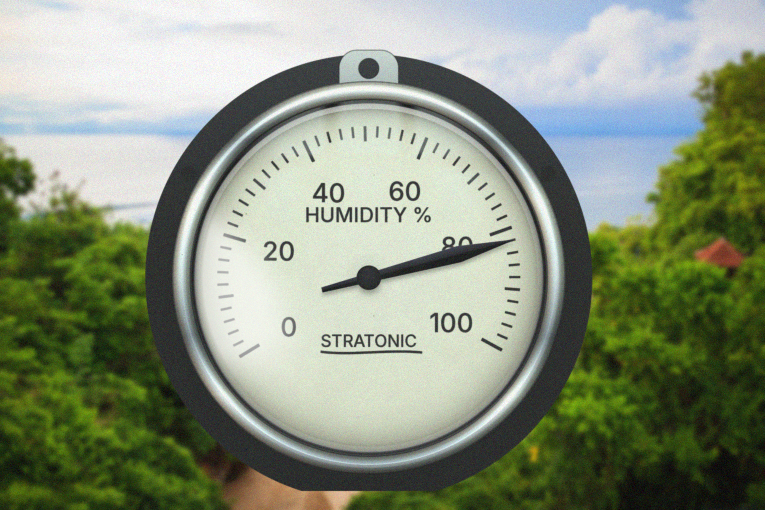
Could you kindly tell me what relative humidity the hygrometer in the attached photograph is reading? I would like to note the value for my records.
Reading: 82 %
